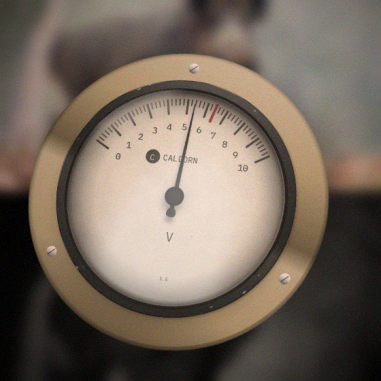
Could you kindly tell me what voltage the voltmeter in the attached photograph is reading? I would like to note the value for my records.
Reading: 5.4 V
